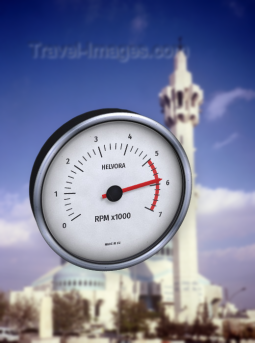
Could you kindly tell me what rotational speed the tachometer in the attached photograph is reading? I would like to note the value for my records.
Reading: 5800 rpm
